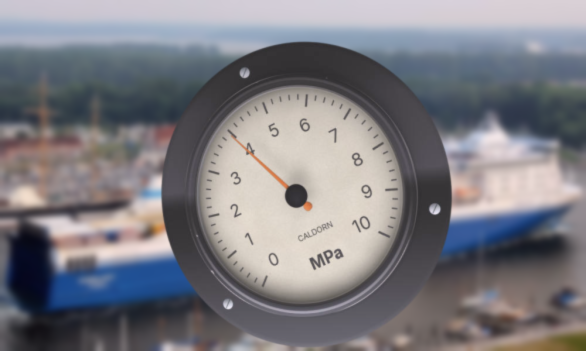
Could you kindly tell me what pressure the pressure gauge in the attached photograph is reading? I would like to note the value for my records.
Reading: 4 MPa
